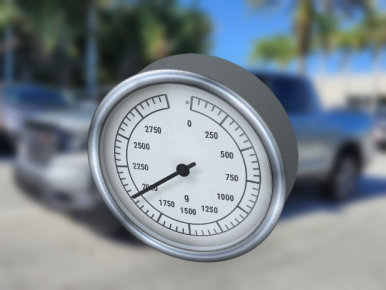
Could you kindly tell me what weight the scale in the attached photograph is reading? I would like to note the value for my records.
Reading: 2000 g
